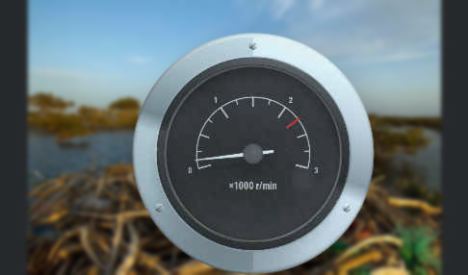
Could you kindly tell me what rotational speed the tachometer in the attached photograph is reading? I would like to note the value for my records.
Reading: 125 rpm
